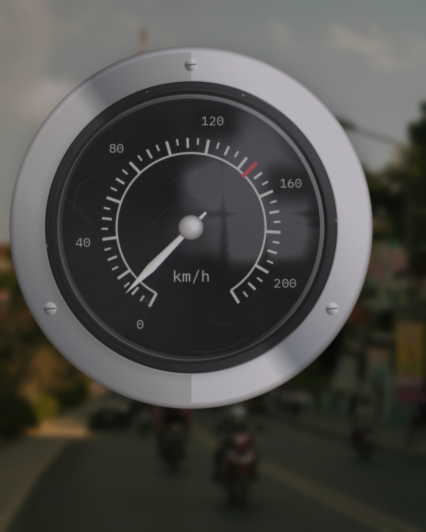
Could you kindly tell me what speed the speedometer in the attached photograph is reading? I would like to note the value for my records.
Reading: 12.5 km/h
